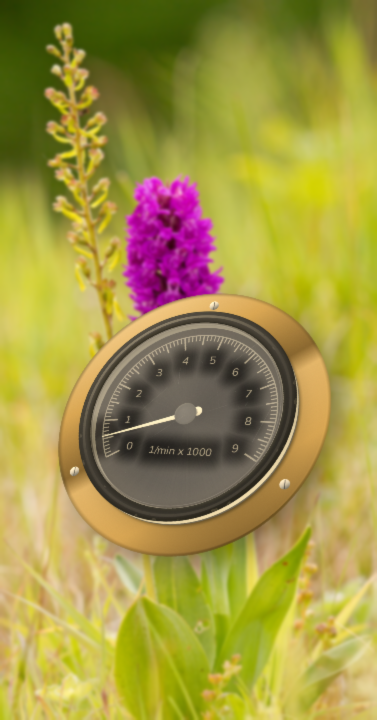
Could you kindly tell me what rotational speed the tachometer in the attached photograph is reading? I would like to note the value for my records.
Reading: 500 rpm
